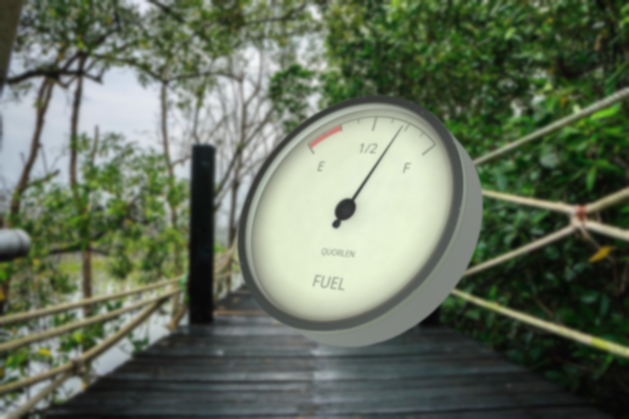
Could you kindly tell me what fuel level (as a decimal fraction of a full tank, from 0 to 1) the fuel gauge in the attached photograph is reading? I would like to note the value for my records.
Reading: 0.75
